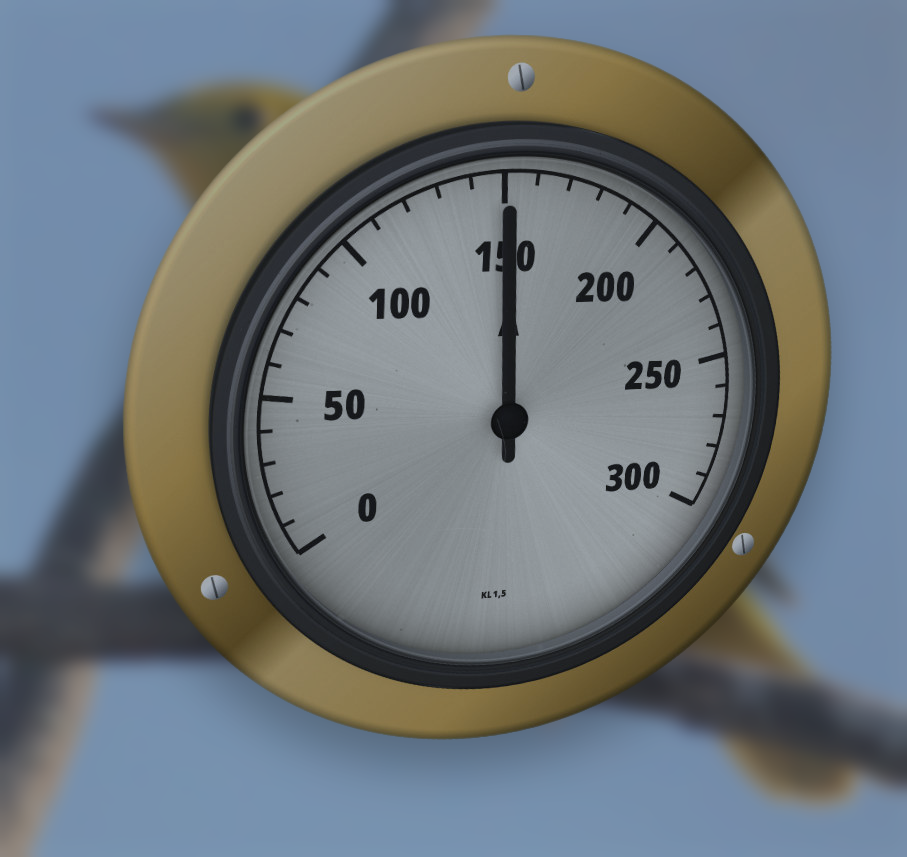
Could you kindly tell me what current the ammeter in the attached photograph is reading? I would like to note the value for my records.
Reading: 150 A
